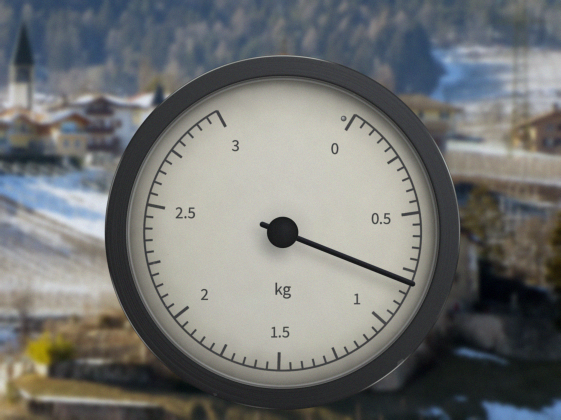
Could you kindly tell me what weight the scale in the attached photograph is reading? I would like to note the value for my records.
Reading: 0.8 kg
